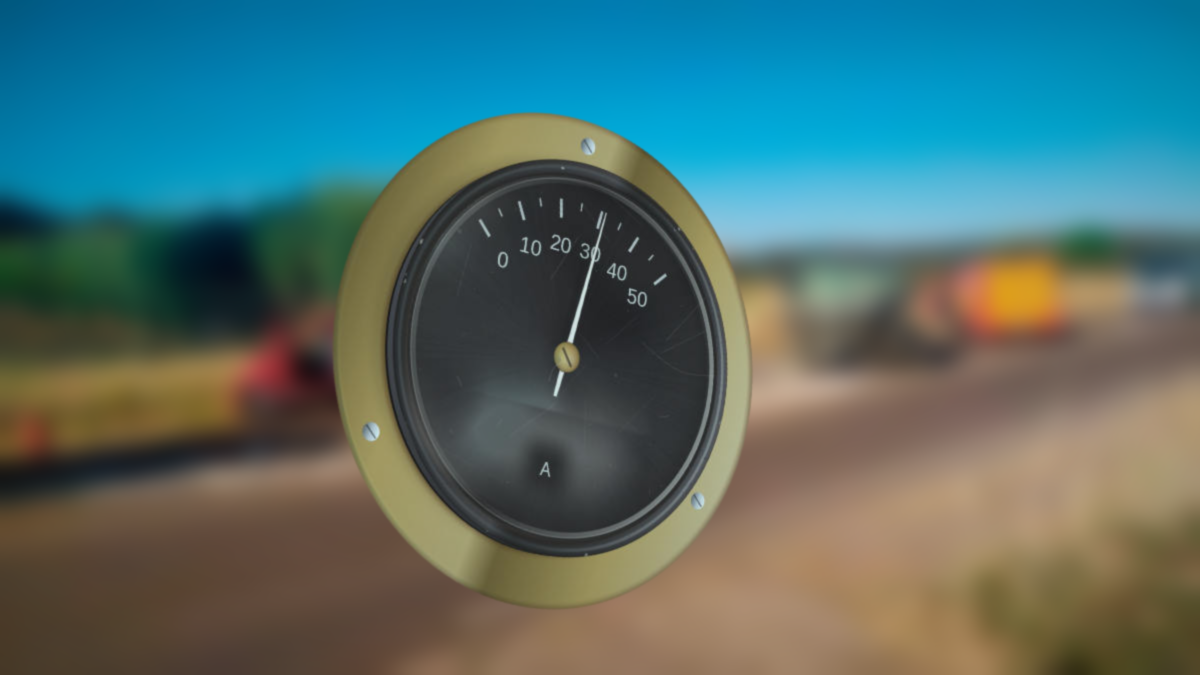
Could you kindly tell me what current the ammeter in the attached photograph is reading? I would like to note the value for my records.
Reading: 30 A
